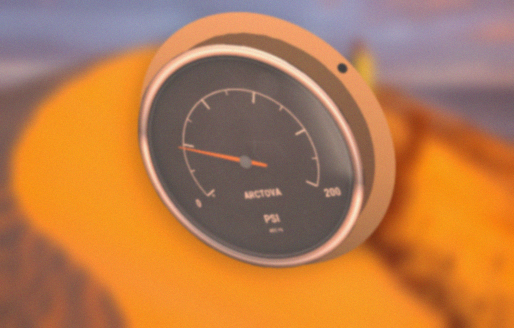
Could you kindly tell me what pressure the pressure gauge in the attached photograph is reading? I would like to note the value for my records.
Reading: 40 psi
